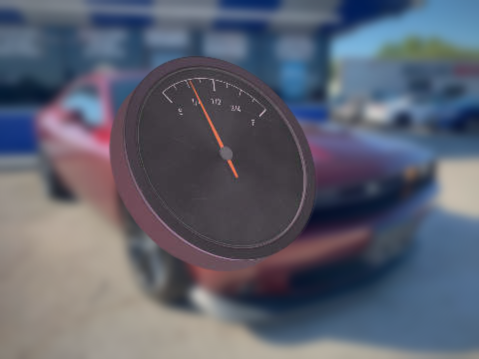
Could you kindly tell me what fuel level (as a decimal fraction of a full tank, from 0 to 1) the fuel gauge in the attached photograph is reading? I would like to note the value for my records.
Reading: 0.25
